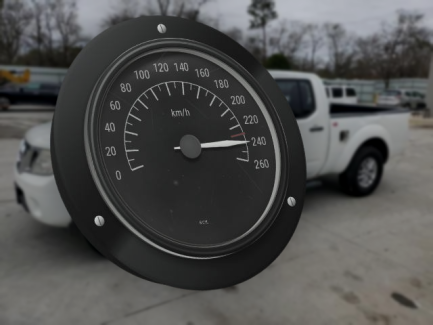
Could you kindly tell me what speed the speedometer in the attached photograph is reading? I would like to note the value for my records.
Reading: 240 km/h
